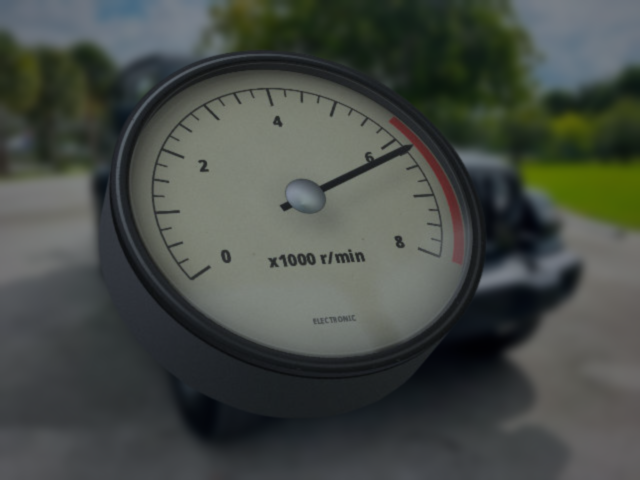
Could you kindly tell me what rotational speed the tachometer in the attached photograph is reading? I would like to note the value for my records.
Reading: 6250 rpm
